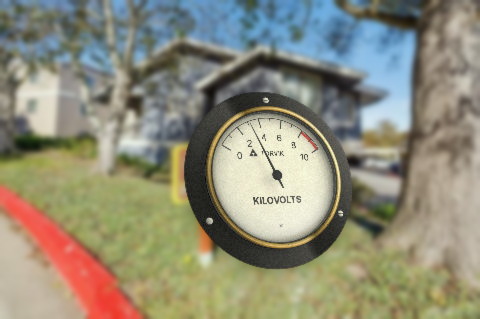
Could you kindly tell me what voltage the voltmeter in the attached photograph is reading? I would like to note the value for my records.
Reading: 3 kV
